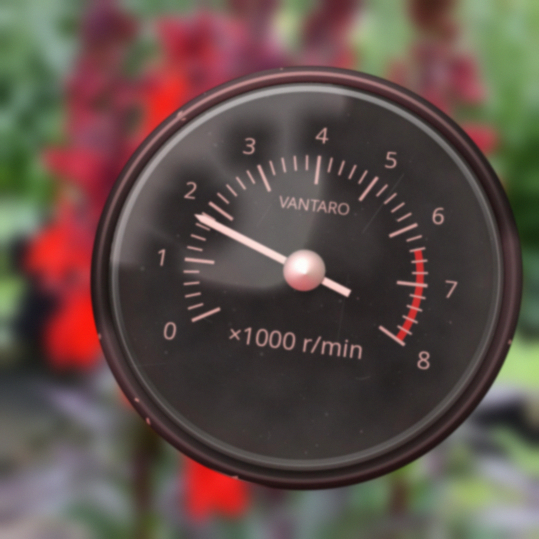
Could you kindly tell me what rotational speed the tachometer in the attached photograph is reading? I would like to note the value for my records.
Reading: 1700 rpm
